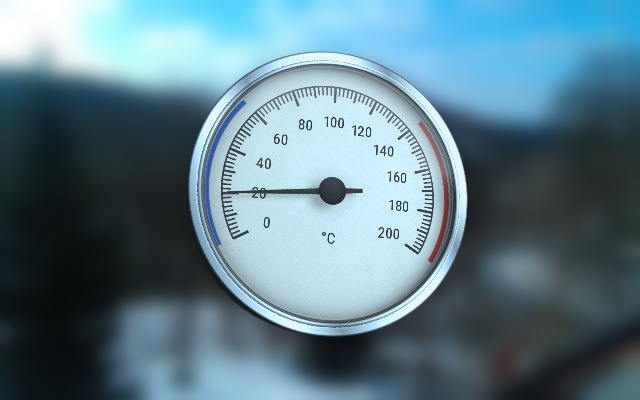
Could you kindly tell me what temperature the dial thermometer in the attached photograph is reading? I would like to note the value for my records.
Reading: 20 °C
